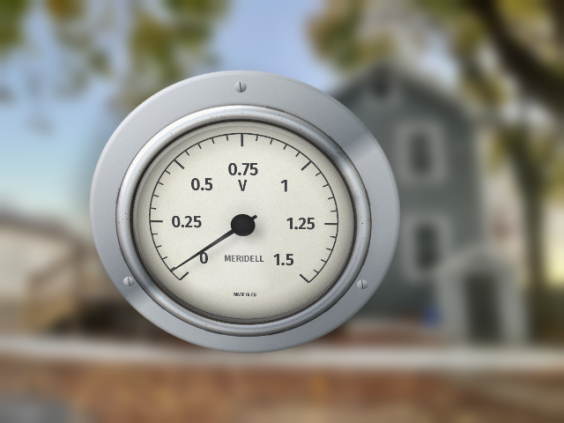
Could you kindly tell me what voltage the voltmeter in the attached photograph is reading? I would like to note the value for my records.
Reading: 0.05 V
